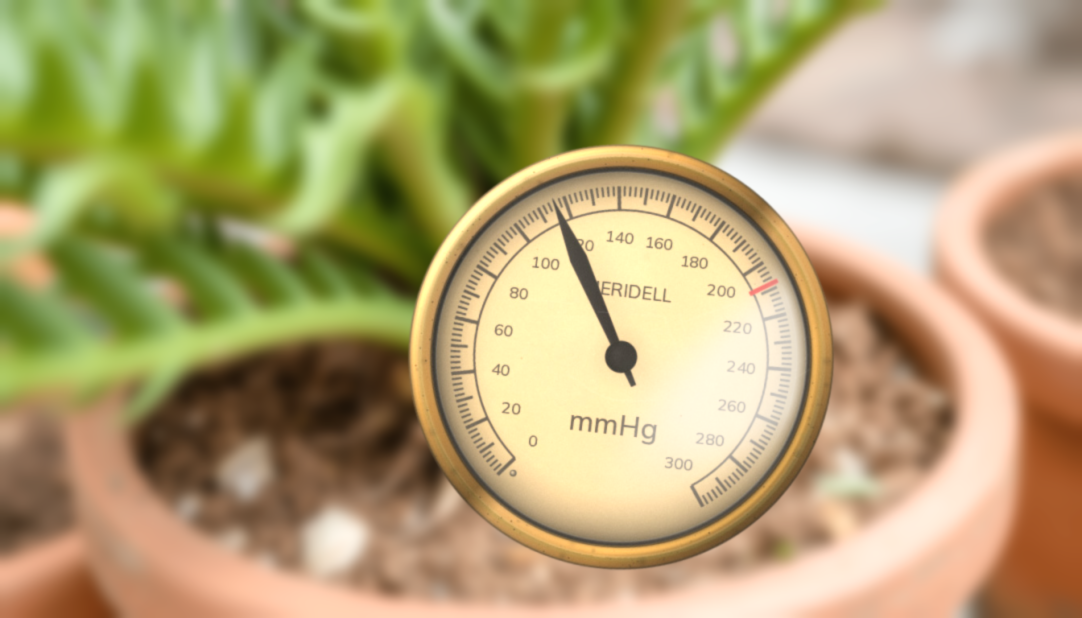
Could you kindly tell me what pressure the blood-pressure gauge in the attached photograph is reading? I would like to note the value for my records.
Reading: 116 mmHg
